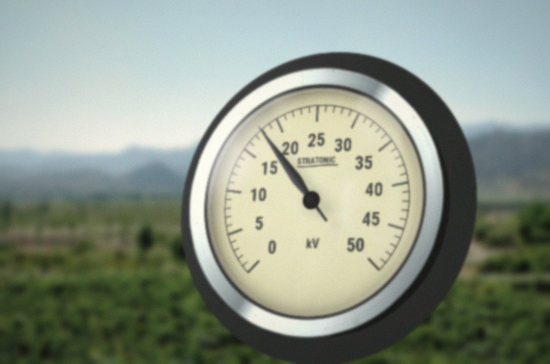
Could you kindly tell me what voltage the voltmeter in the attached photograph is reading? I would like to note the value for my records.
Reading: 18 kV
